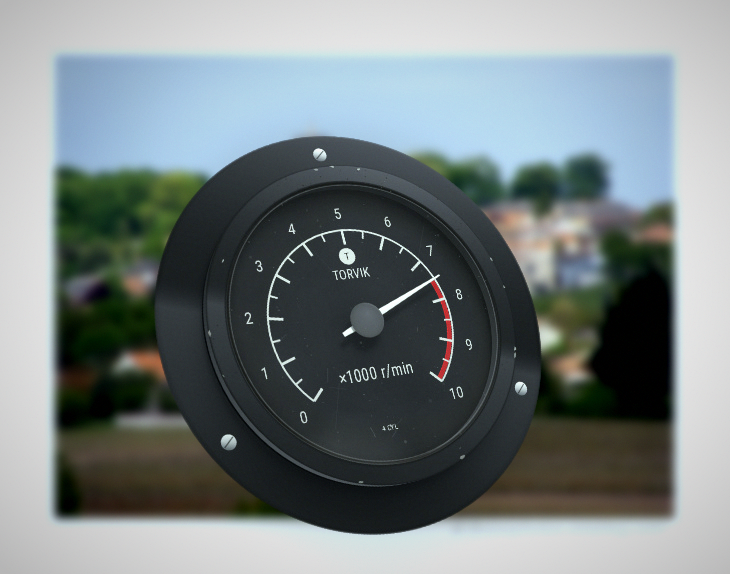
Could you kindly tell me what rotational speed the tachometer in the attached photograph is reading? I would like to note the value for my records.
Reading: 7500 rpm
